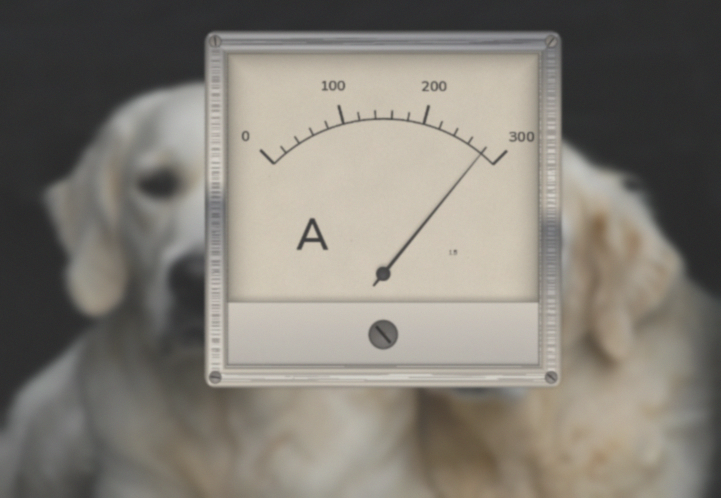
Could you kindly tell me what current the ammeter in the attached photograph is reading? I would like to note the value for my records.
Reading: 280 A
